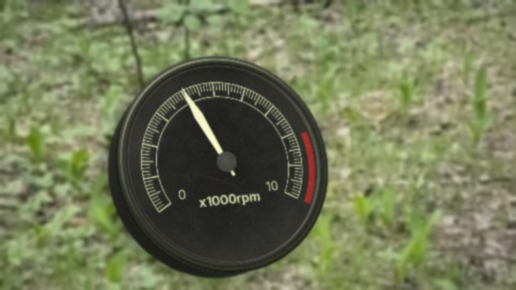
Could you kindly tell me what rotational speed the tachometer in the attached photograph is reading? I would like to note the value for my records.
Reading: 4000 rpm
